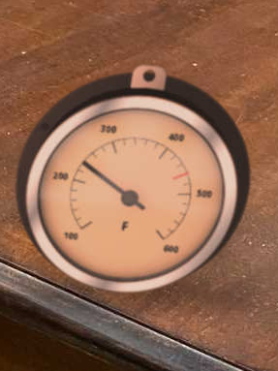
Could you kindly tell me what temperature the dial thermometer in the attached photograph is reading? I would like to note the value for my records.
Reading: 240 °F
